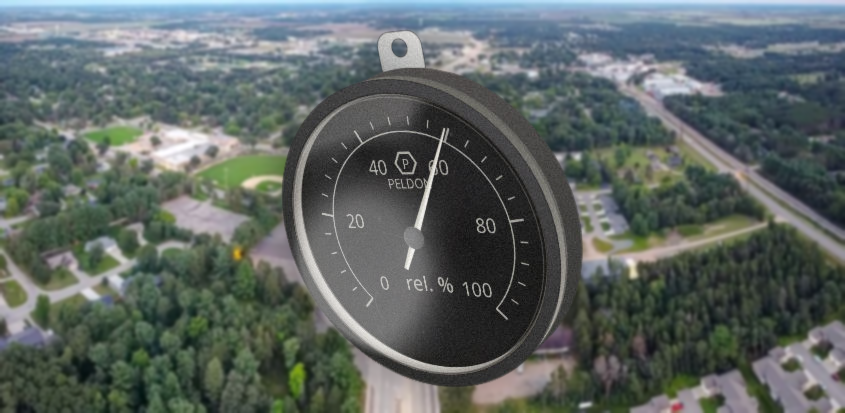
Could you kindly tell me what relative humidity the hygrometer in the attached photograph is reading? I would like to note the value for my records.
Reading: 60 %
